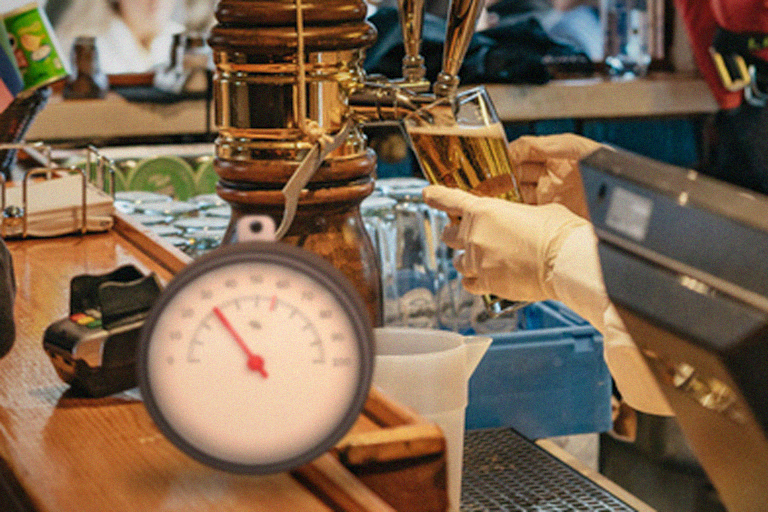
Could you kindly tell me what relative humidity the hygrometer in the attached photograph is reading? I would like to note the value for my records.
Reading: 30 %
